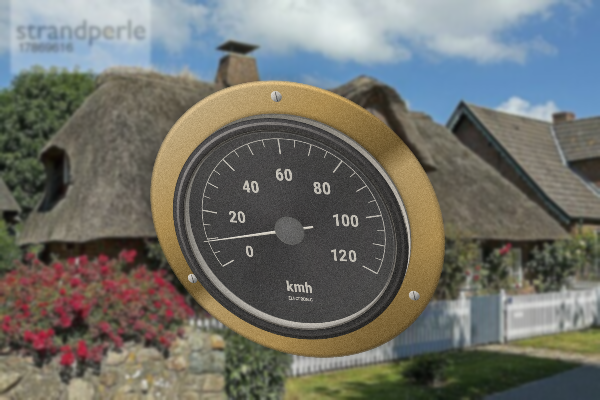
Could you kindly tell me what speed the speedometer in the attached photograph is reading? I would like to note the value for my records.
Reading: 10 km/h
